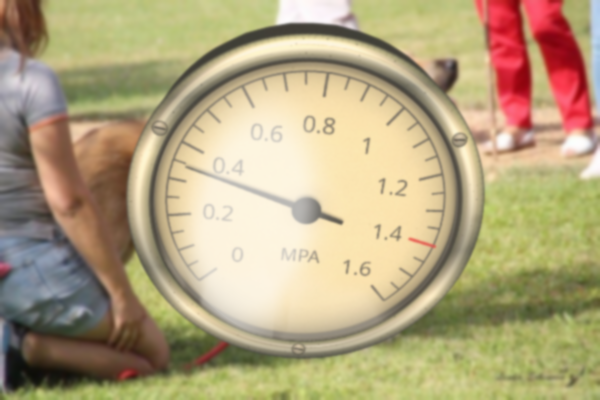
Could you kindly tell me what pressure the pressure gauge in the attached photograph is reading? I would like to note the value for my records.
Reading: 0.35 MPa
